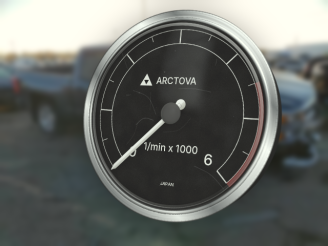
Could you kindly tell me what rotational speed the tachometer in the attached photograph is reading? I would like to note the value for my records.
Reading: 0 rpm
